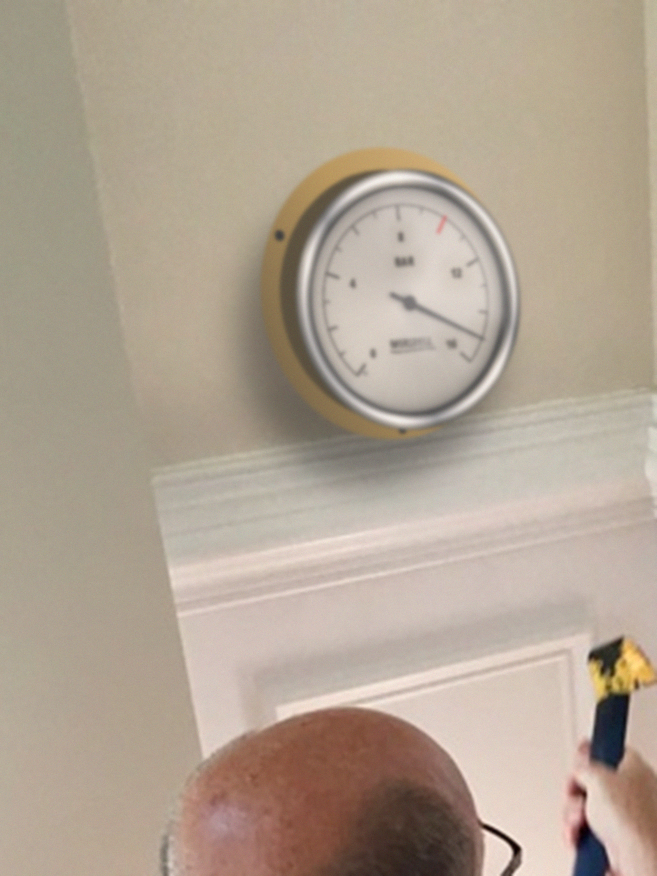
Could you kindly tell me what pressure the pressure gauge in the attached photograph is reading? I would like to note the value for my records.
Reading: 15 bar
